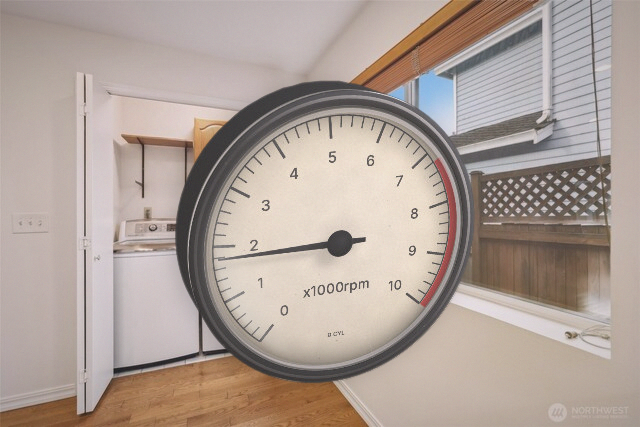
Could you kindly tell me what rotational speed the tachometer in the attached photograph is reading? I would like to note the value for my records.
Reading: 1800 rpm
